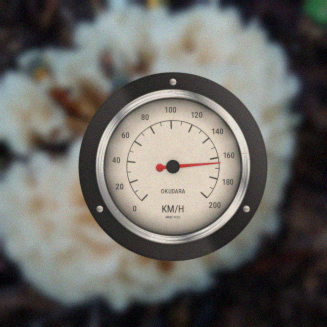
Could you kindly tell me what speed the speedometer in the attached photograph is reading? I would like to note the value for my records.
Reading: 165 km/h
